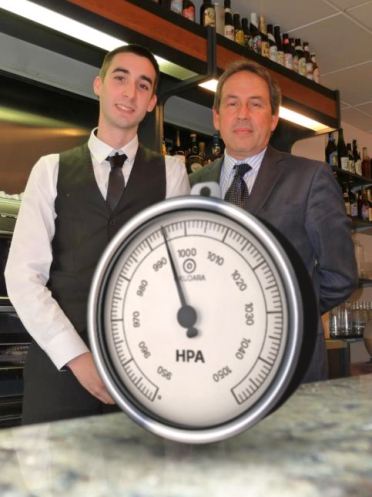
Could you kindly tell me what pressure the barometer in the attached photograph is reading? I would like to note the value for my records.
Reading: 995 hPa
